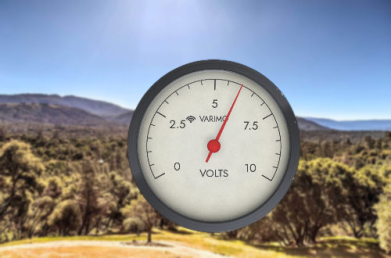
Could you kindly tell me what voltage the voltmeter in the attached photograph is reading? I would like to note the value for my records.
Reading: 6 V
